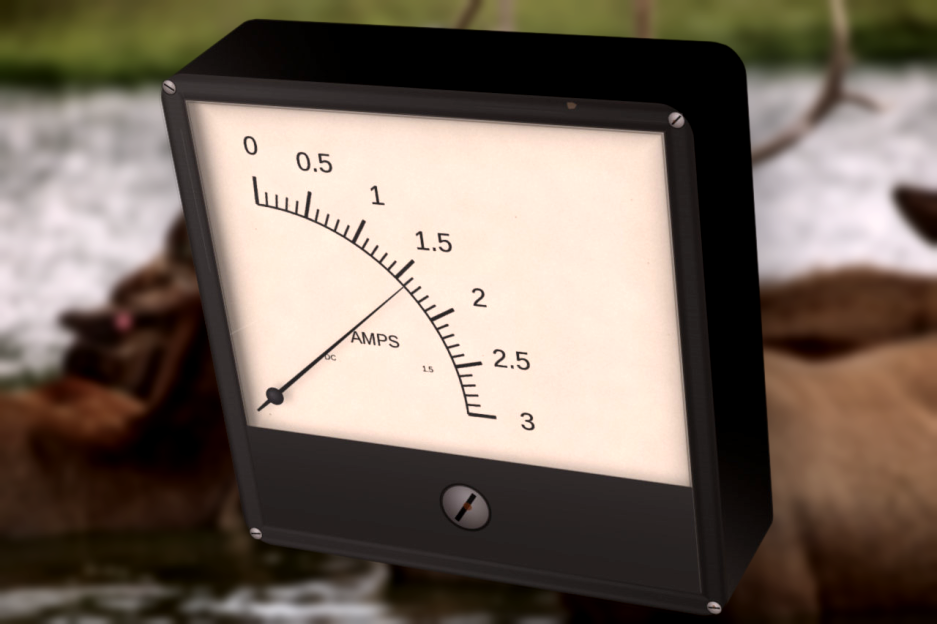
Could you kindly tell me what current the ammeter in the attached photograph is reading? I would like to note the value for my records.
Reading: 1.6 A
